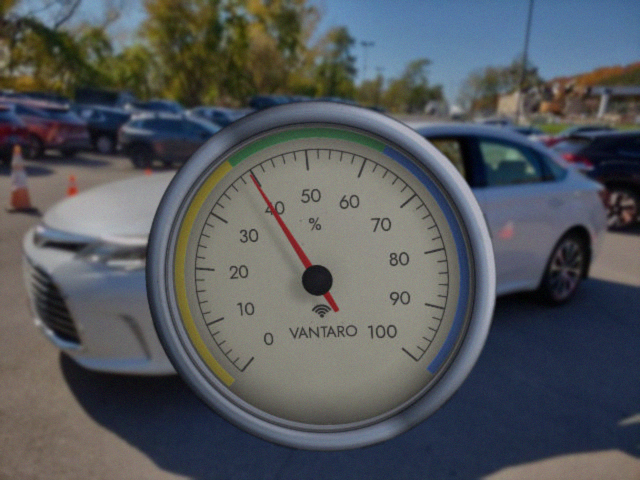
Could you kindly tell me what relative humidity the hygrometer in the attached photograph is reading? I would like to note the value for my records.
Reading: 40 %
